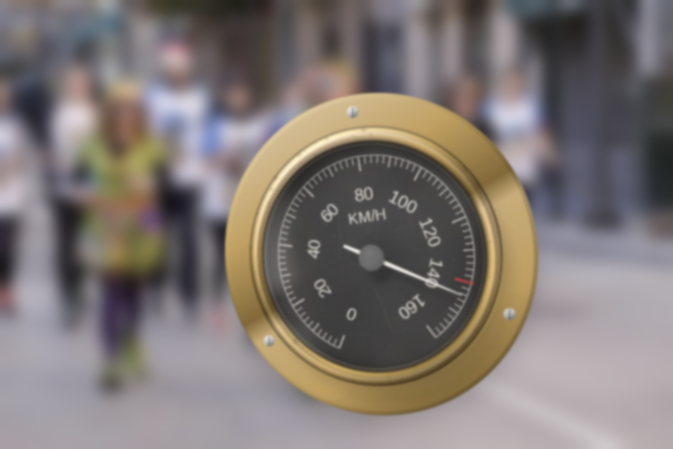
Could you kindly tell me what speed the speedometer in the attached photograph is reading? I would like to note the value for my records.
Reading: 144 km/h
